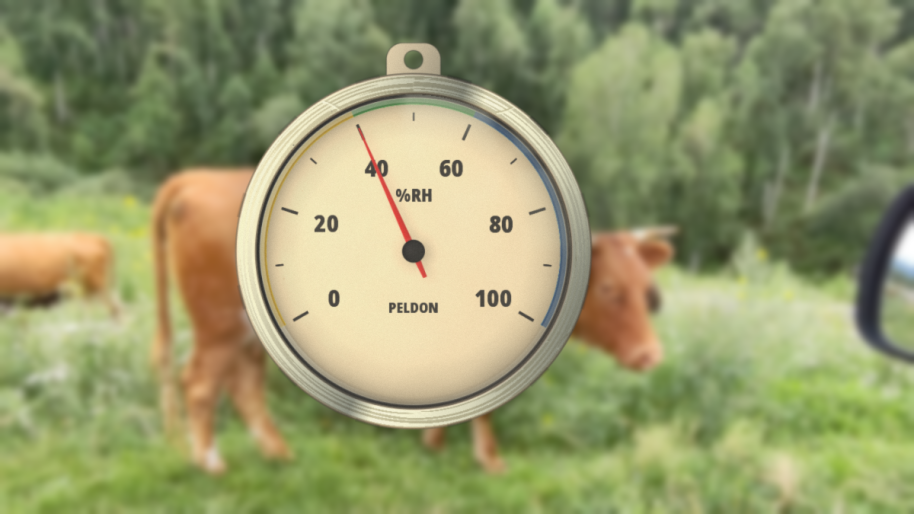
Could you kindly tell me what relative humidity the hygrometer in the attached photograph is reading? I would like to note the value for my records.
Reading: 40 %
